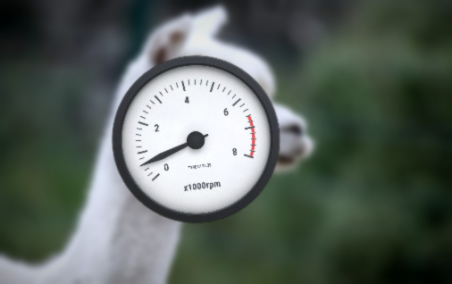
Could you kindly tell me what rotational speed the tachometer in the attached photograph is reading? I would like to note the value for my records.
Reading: 600 rpm
